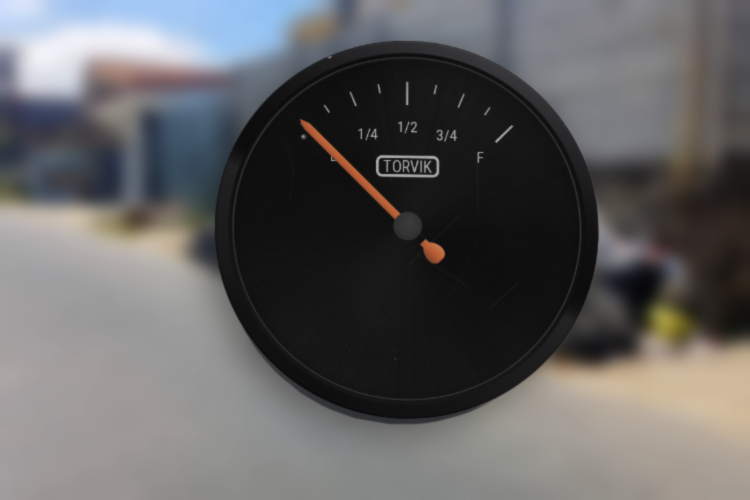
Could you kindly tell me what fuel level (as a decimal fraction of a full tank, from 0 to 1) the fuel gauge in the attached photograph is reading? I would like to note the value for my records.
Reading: 0
